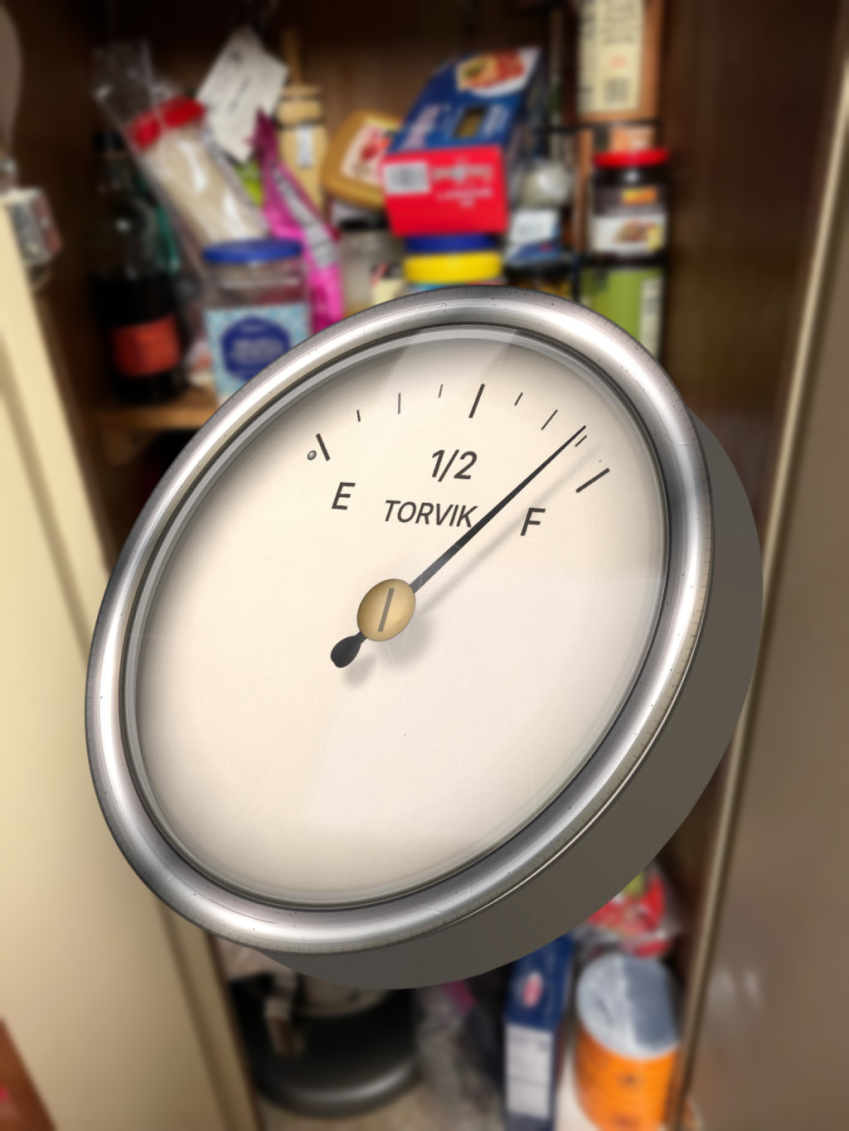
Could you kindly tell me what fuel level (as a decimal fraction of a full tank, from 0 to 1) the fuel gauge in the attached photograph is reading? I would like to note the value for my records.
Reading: 0.875
